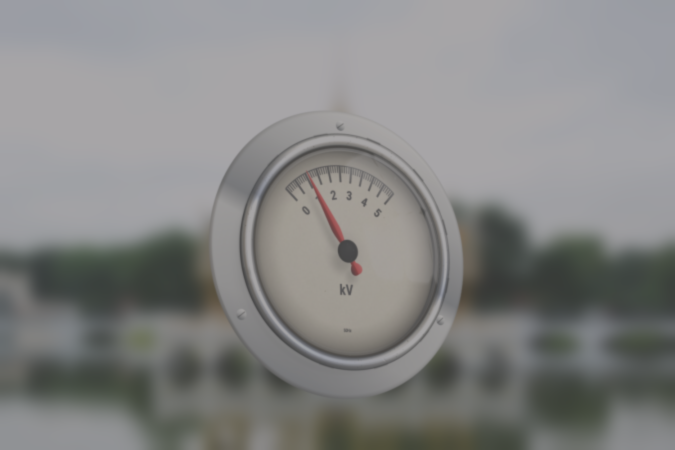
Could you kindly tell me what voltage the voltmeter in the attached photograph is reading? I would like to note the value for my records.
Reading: 1 kV
